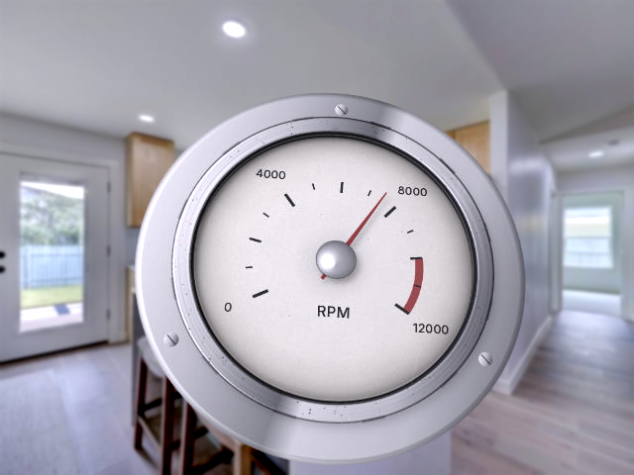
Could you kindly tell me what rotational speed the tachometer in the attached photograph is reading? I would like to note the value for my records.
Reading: 7500 rpm
